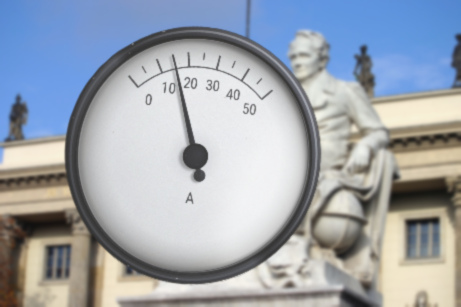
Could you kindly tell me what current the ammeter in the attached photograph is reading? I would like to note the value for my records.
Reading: 15 A
